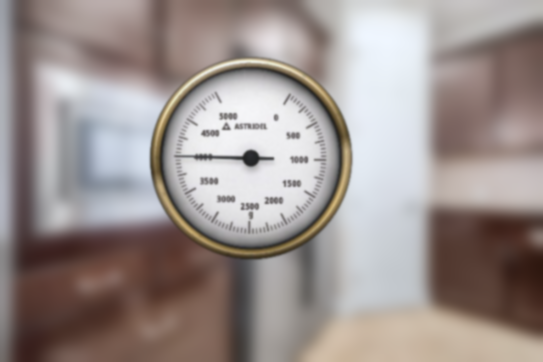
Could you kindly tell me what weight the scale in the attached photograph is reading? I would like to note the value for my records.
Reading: 4000 g
